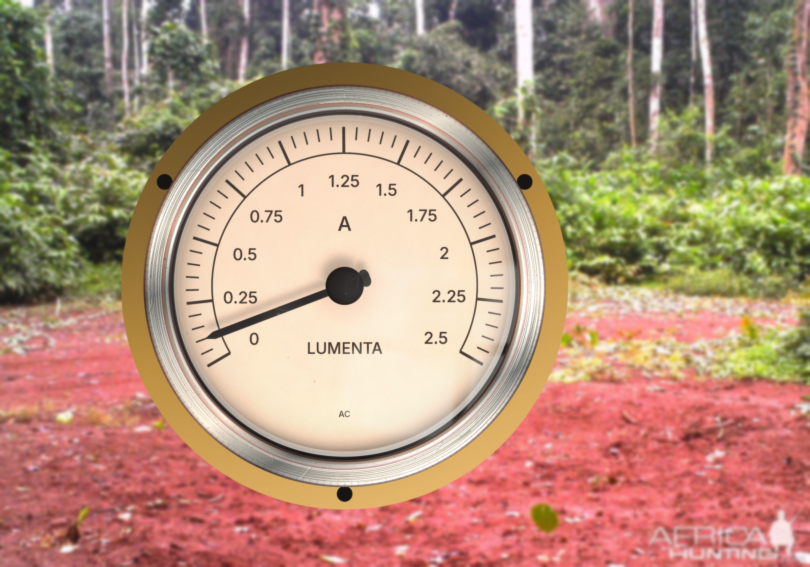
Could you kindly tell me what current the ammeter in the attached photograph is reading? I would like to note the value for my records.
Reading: 0.1 A
